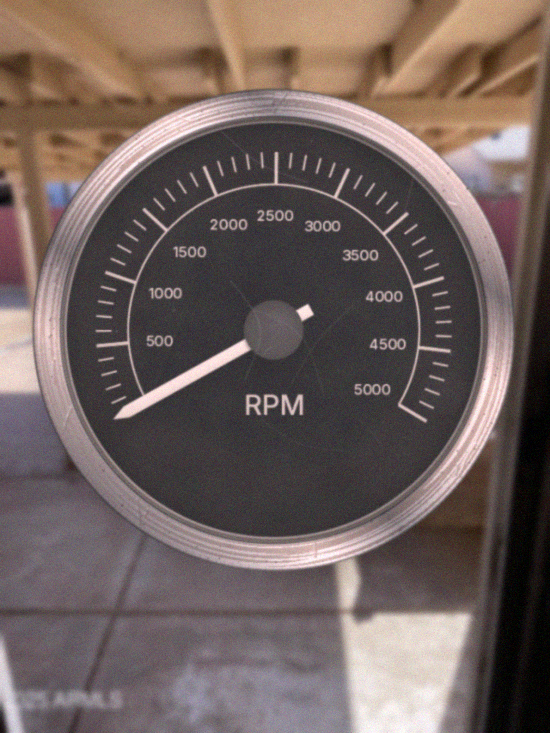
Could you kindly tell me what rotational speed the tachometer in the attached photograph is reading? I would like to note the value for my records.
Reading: 0 rpm
